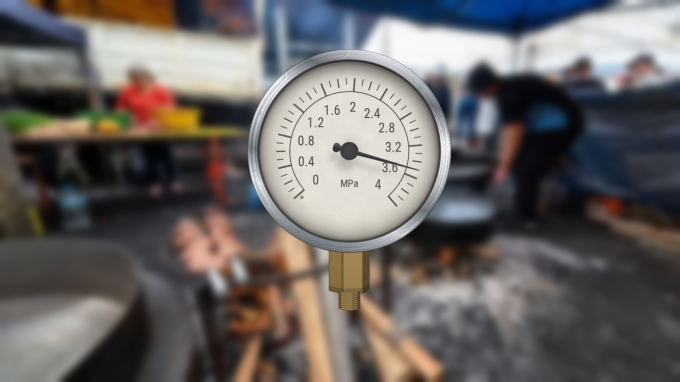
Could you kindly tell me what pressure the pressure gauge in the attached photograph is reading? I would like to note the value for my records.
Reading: 3.5 MPa
